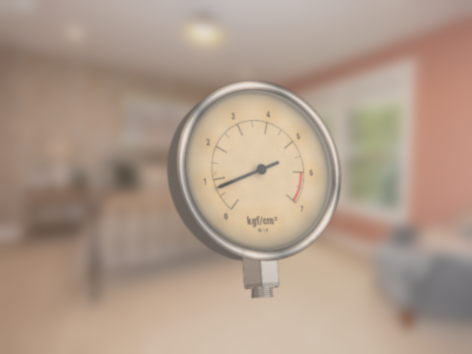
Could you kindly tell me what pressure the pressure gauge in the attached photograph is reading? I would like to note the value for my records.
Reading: 0.75 kg/cm²
